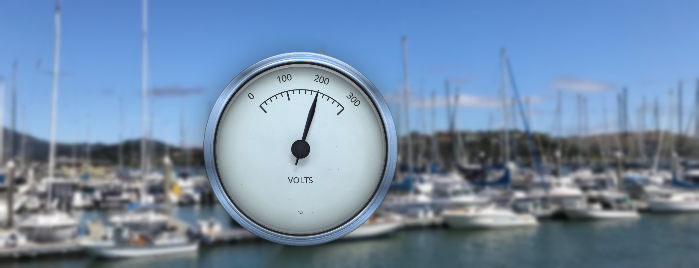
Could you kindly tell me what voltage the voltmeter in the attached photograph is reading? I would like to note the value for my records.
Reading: 200 V
